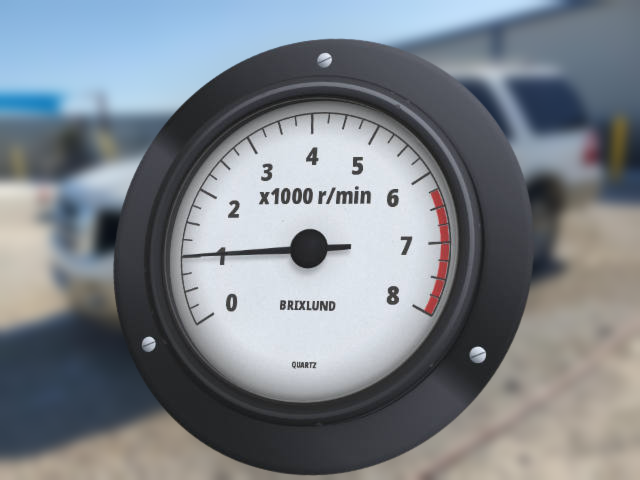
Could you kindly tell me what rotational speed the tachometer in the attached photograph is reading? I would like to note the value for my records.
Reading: 1000 rpm
